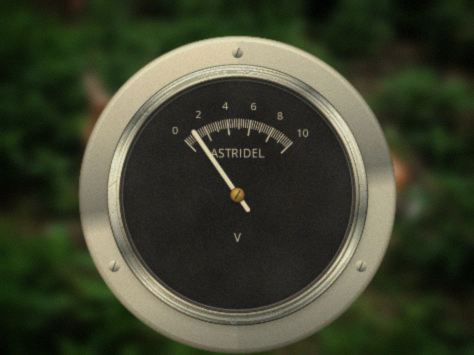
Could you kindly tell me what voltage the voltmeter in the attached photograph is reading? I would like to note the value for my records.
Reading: 1 V
